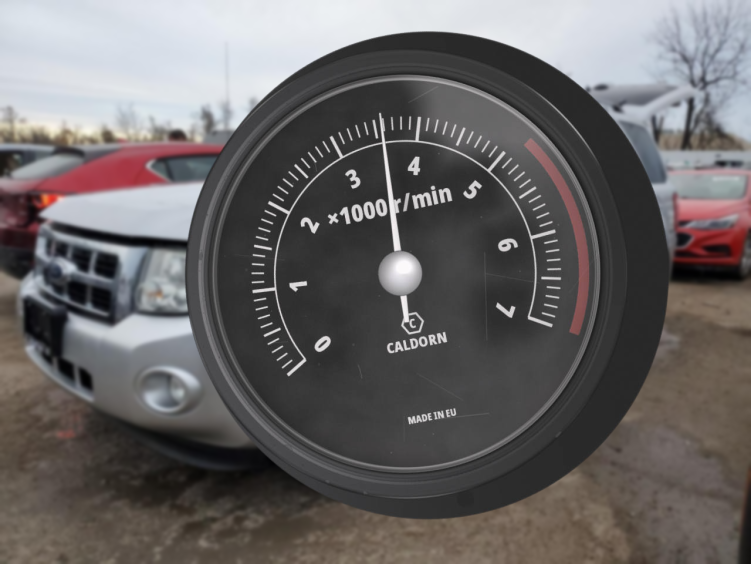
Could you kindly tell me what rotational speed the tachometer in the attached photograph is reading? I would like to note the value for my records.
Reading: 3600 rpm
